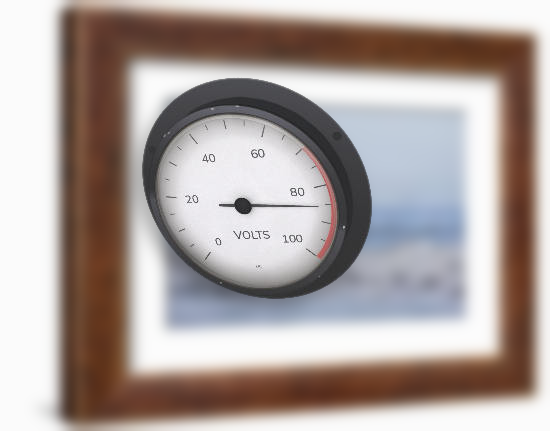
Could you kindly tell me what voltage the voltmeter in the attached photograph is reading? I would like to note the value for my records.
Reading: 85 V
